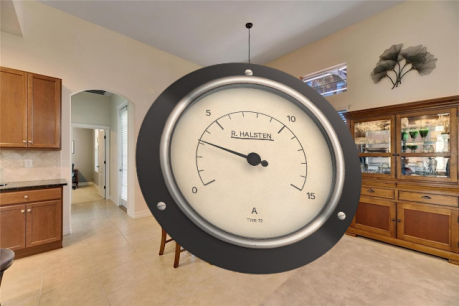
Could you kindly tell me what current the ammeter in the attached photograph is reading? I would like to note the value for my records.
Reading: 3 A
